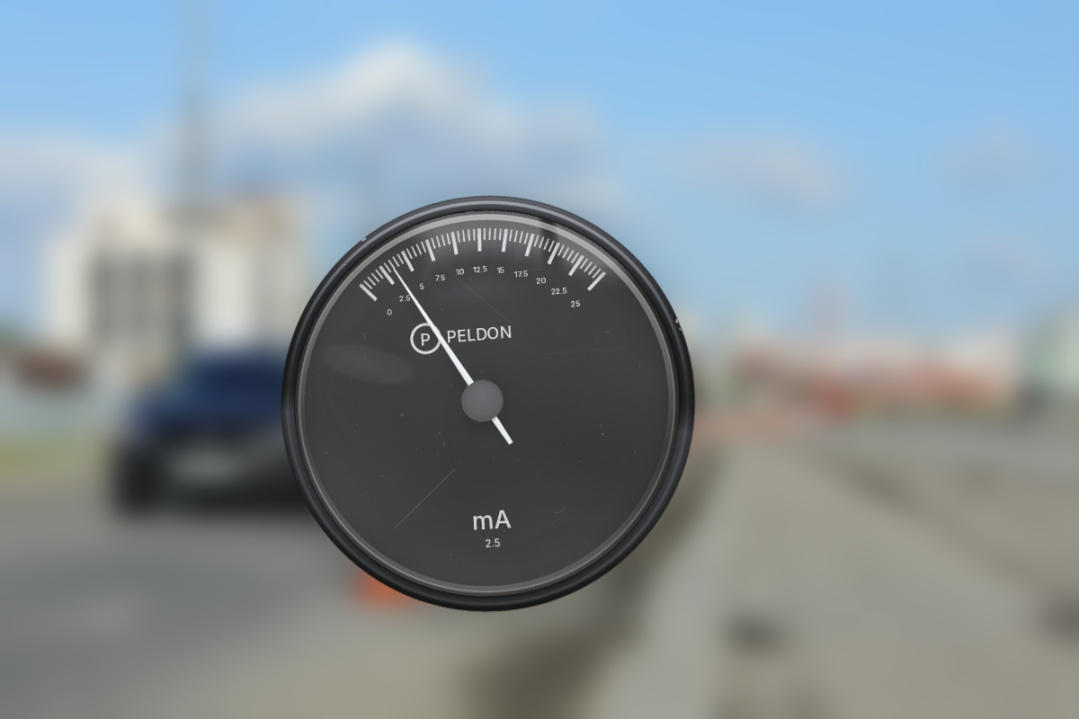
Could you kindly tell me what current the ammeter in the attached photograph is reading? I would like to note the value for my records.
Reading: 3.5 mA
